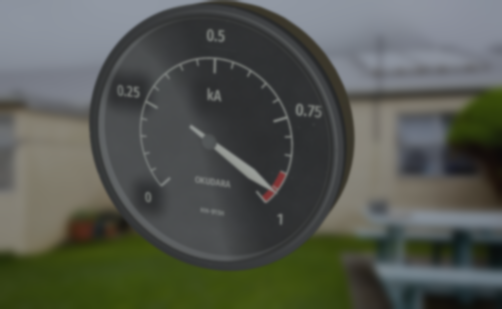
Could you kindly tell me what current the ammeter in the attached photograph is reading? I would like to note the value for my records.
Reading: 0.95 kA
